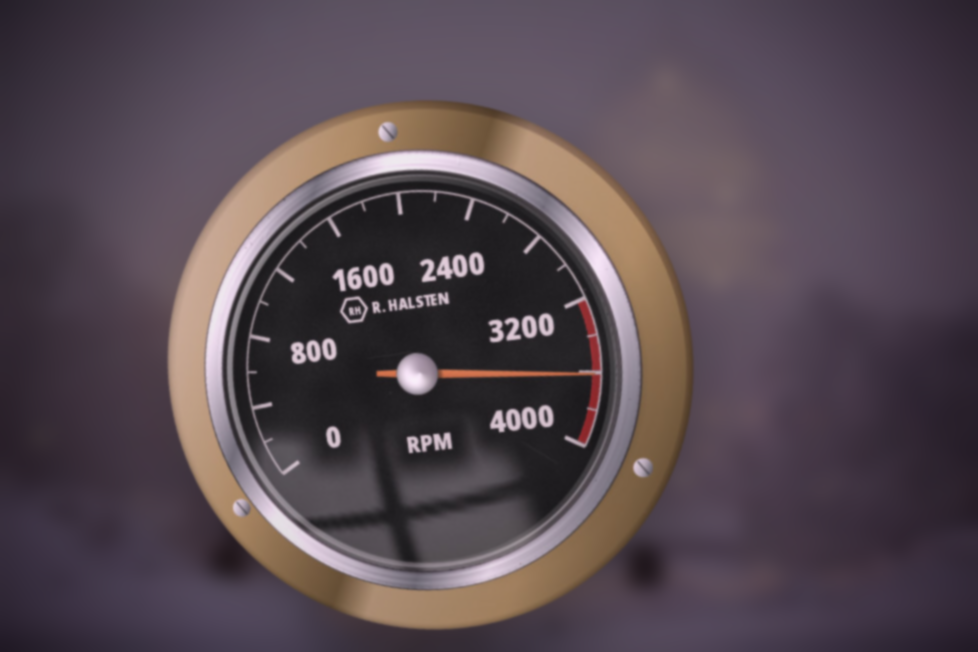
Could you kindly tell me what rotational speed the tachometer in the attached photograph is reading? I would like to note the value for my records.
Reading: 3600 rpm
